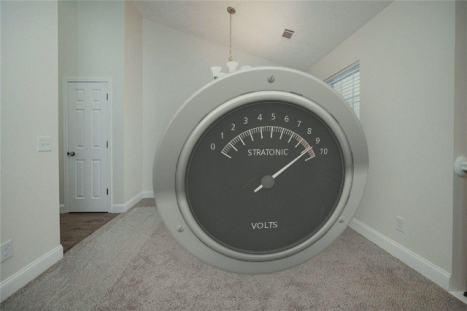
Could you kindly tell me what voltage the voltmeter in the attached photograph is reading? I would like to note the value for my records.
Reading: 9 V
